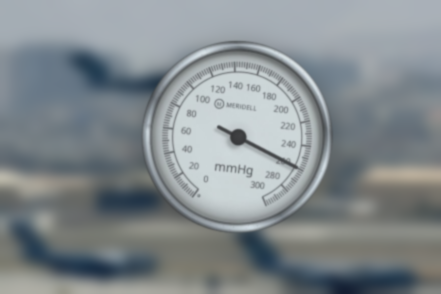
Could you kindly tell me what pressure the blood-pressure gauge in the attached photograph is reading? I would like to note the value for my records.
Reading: 260 mmHg
